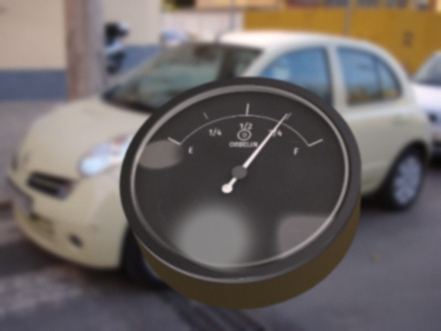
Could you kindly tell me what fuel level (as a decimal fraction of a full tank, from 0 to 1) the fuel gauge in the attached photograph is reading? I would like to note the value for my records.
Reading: 0.75
